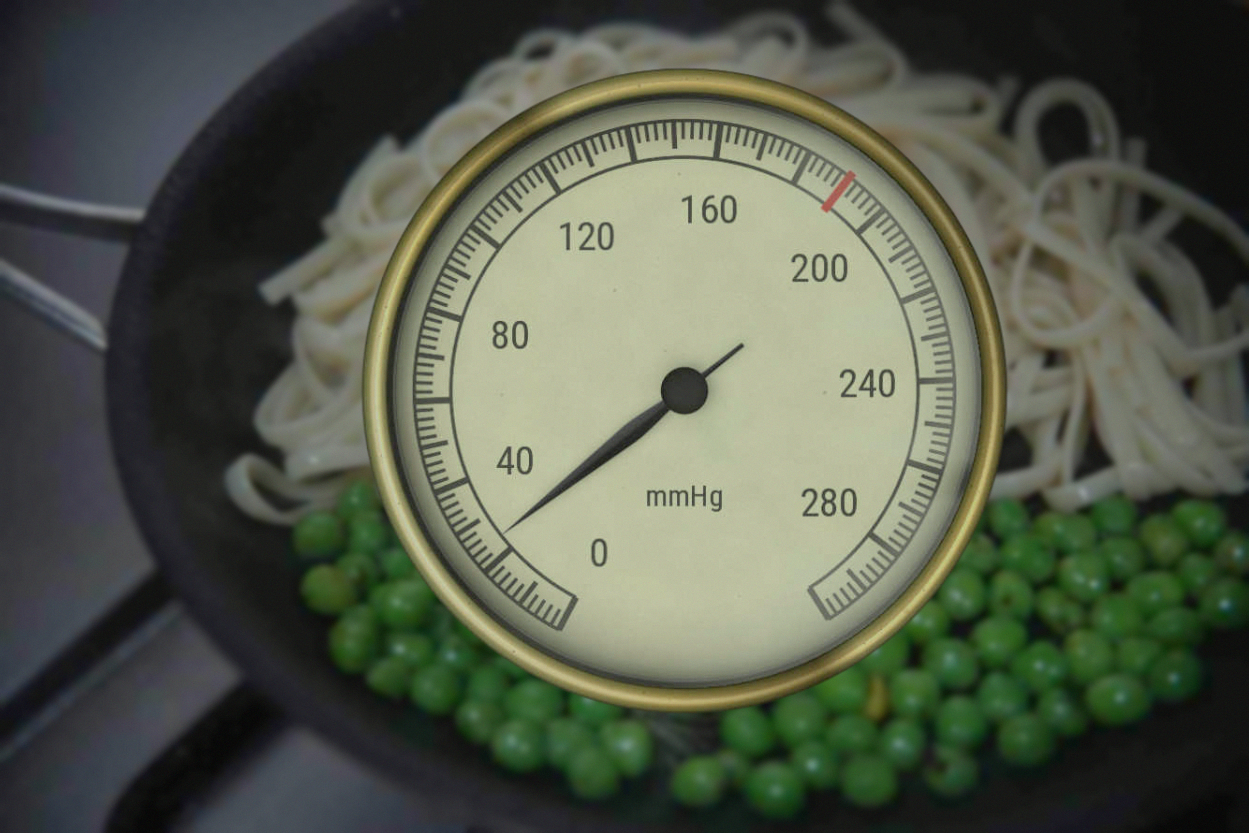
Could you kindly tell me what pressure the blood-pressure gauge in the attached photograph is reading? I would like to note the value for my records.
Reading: 24 mmHg
